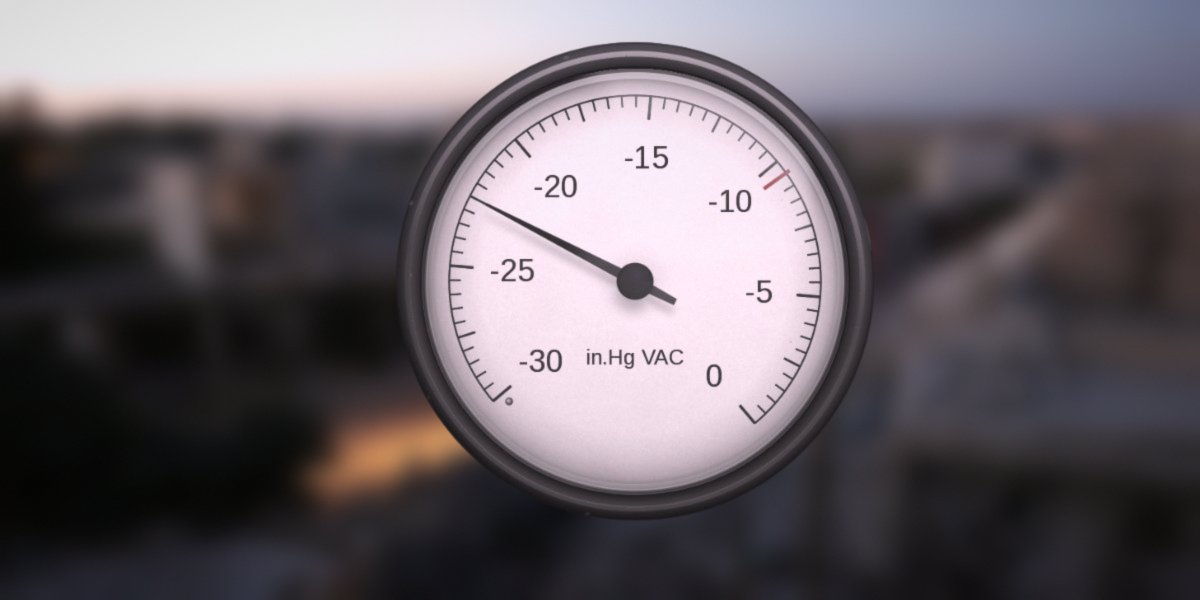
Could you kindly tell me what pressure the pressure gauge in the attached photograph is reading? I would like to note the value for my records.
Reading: -22.5 inHg
